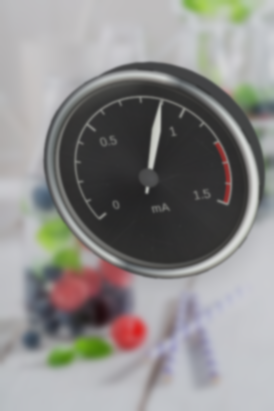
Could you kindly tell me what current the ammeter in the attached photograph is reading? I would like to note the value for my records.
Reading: 0.9 mA
